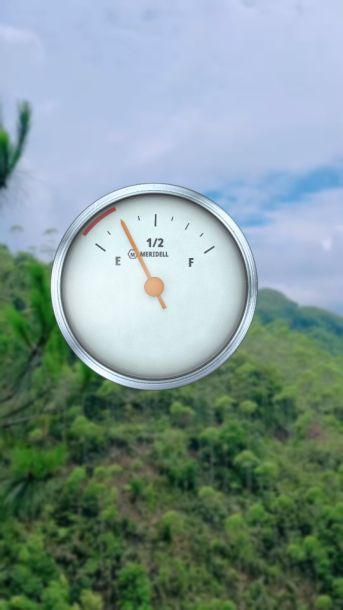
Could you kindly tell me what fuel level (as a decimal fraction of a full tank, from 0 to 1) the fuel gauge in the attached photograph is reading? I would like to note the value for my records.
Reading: 0.25
